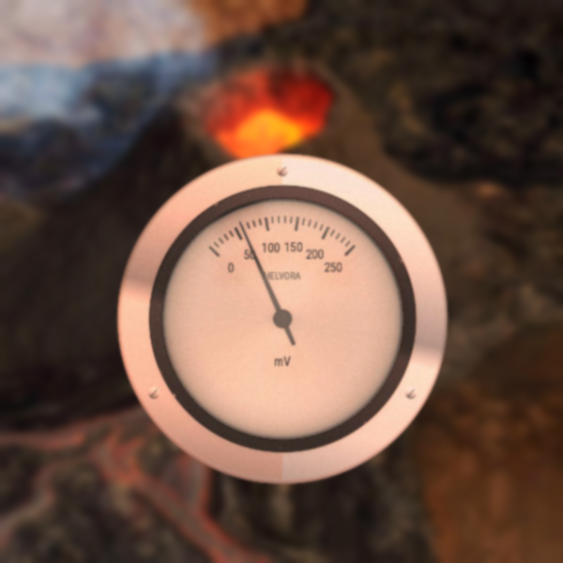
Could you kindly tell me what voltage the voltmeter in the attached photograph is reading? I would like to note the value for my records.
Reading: 60 mV
